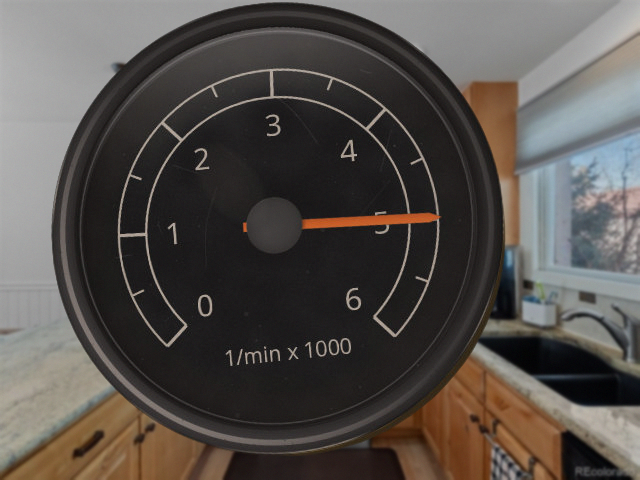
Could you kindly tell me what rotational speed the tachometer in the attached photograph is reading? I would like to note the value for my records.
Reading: 5000 rpm
